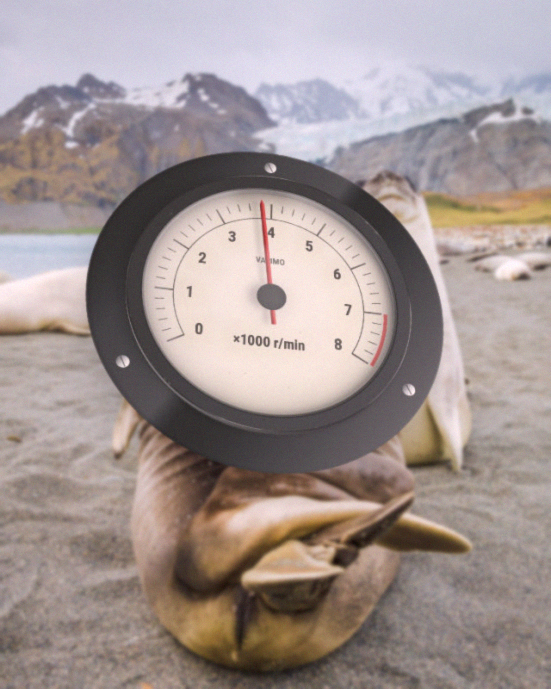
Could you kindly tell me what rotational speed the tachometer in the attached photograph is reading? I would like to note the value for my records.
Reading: 3800 rpm
